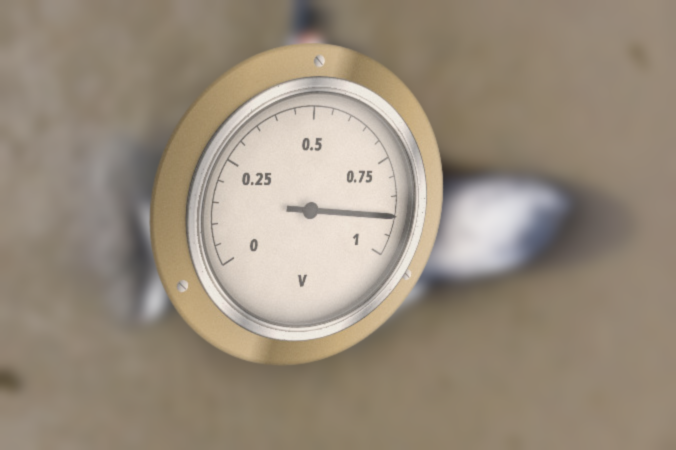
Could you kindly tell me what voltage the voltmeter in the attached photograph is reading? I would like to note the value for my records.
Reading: 0.9 V
